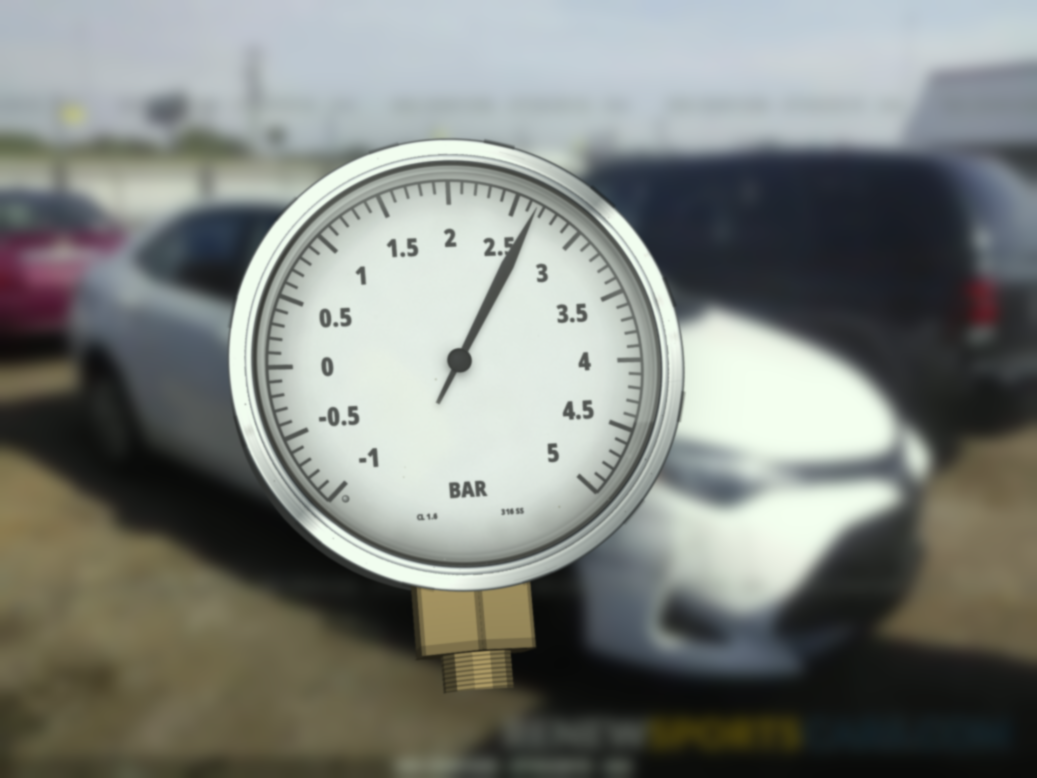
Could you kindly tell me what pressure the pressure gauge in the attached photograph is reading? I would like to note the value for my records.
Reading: 2.65 bar
